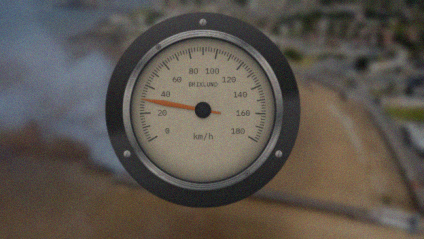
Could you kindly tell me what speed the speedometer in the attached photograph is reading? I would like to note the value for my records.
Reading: 30 km/h
